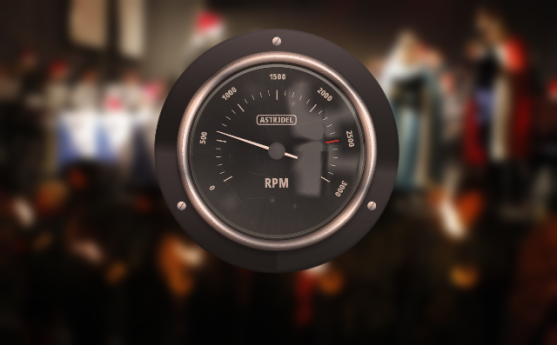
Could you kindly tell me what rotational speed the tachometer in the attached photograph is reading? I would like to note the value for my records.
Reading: 600 rpm
